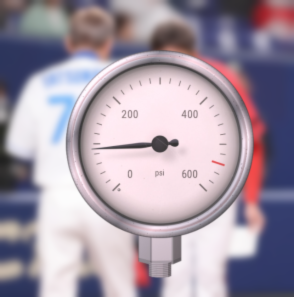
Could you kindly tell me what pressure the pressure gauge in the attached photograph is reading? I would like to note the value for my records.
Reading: 90 psi
